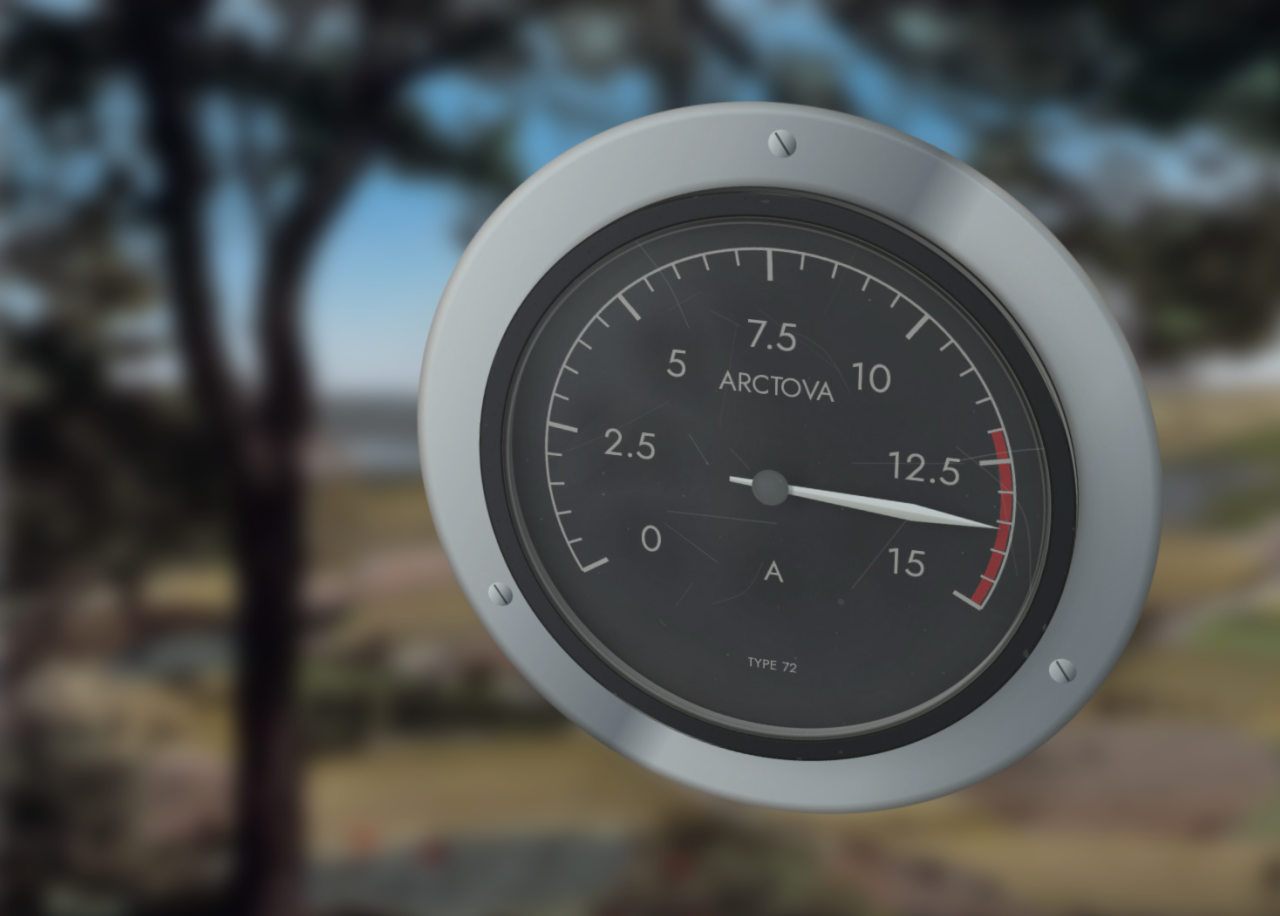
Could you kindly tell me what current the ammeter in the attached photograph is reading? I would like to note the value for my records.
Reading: 13.5 A
